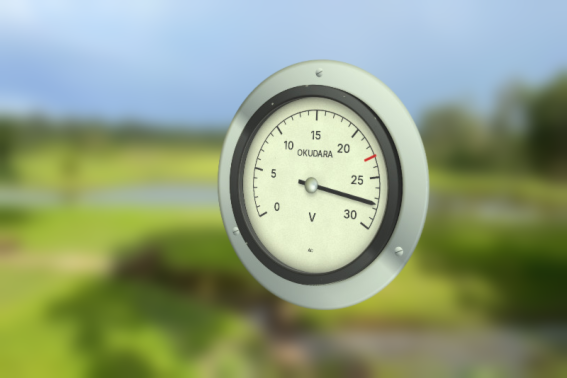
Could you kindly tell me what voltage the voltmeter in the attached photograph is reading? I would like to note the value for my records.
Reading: 27.5 V
